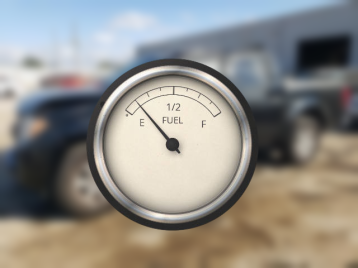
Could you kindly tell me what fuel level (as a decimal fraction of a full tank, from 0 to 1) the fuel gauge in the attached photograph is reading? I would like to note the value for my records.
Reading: 0.125
